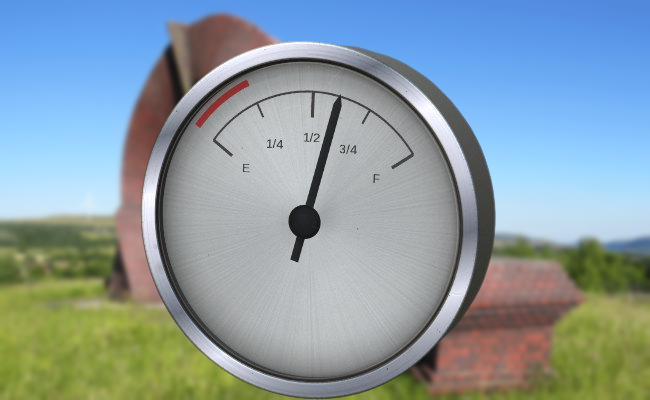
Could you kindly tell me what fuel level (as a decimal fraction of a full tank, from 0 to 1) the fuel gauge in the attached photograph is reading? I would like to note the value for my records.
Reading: 0.625
